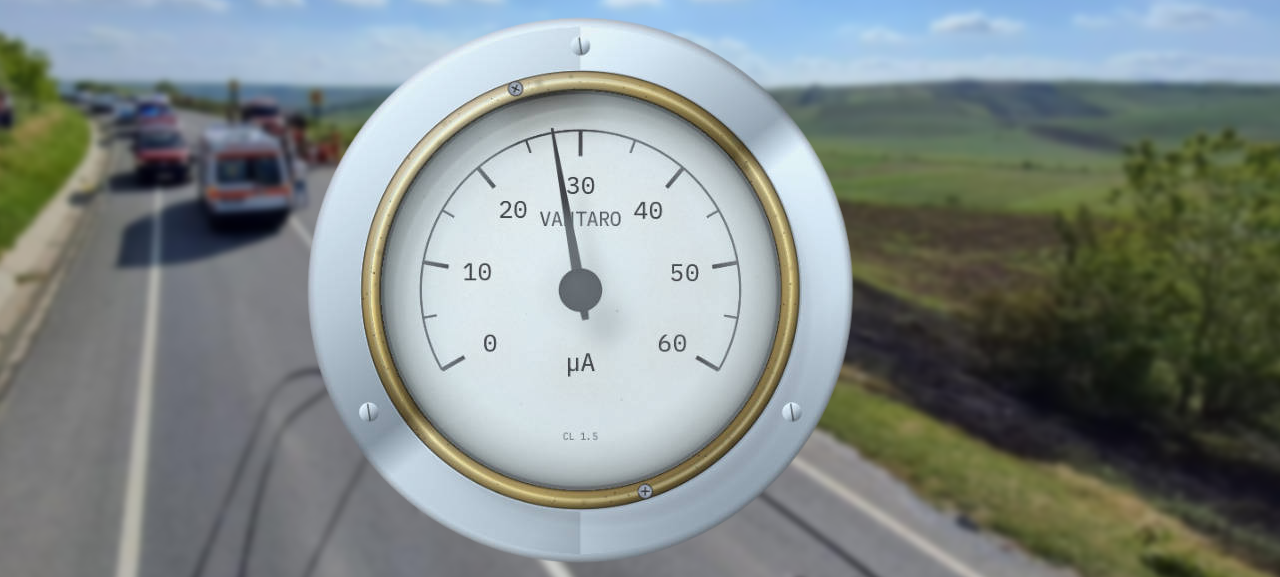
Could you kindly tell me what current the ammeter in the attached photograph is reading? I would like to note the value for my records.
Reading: 27.5 µA
